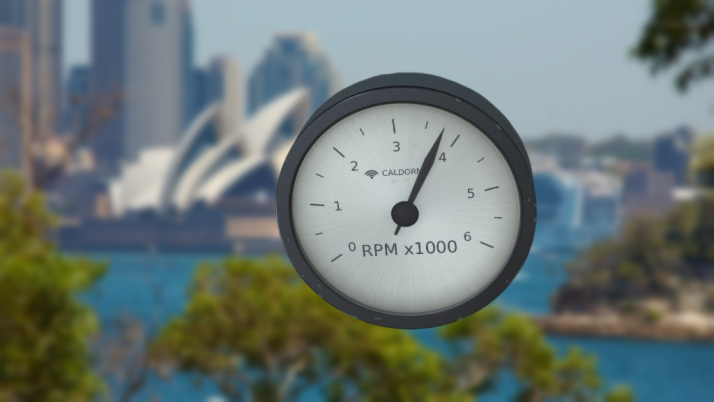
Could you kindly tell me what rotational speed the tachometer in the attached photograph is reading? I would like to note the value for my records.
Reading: 3750 rpm
